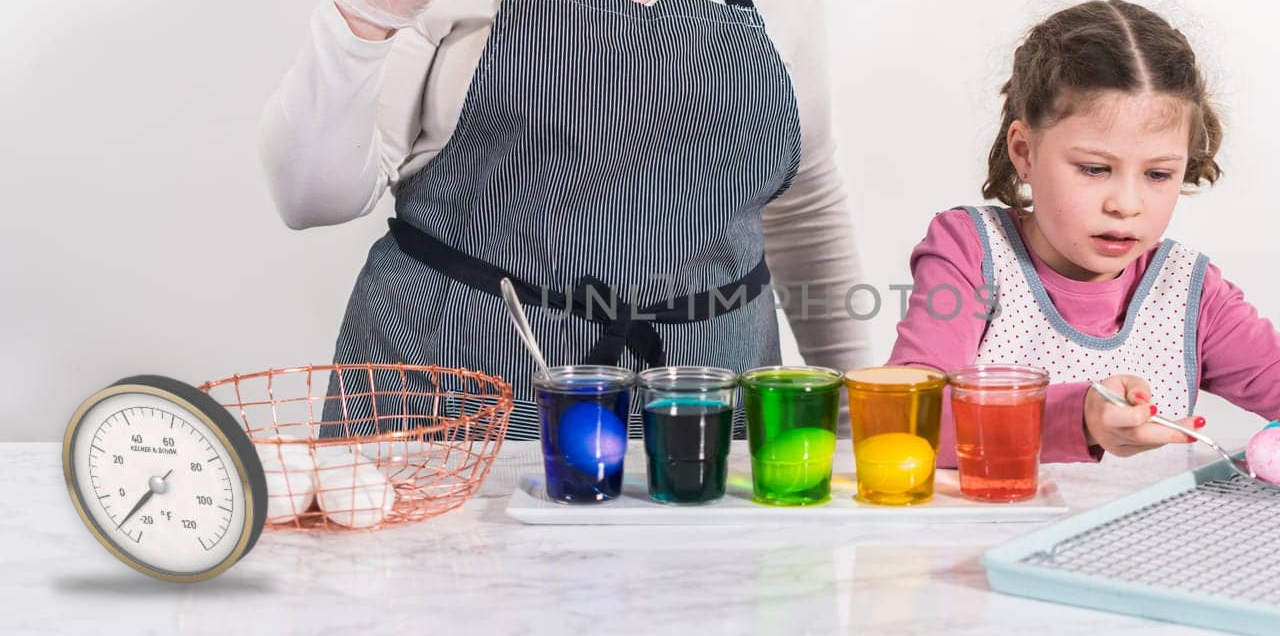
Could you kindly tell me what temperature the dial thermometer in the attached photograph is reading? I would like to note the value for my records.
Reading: -12 °F
